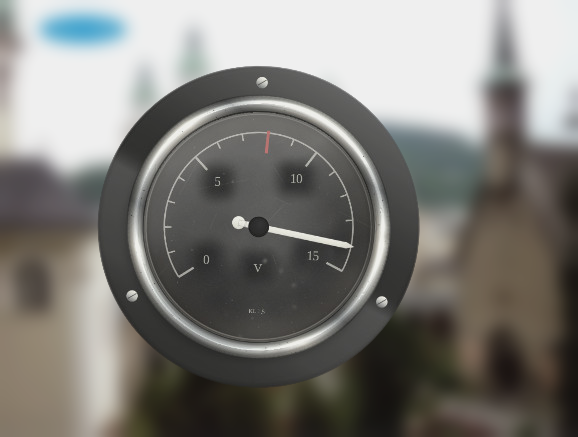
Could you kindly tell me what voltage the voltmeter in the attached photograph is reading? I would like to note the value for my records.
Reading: 14 V
